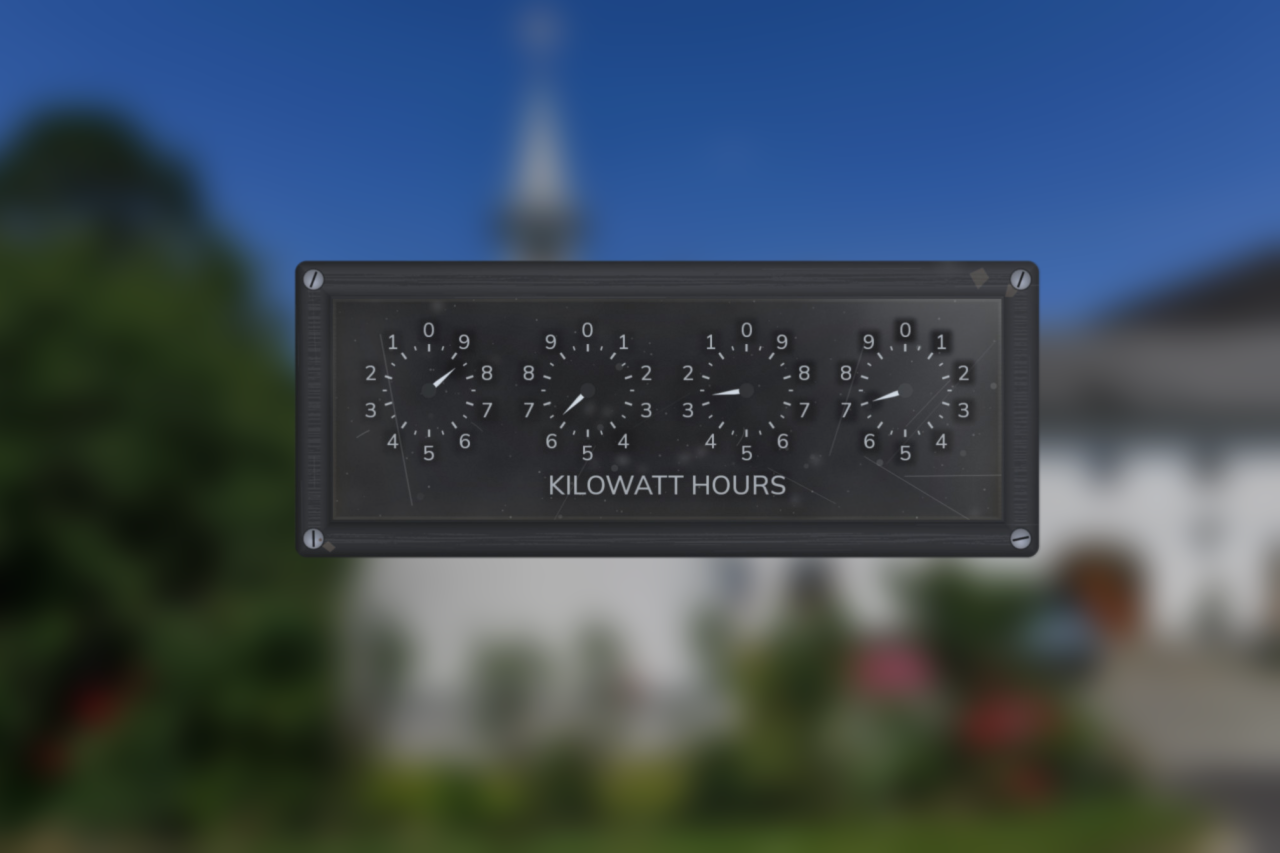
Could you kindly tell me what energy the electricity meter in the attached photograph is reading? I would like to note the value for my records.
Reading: 8627 kWh
